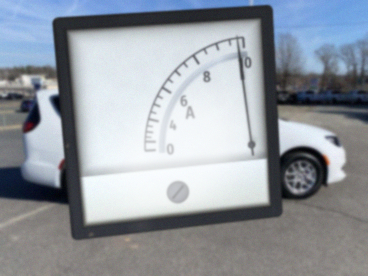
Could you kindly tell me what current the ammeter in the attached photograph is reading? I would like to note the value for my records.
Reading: 9.75 A
